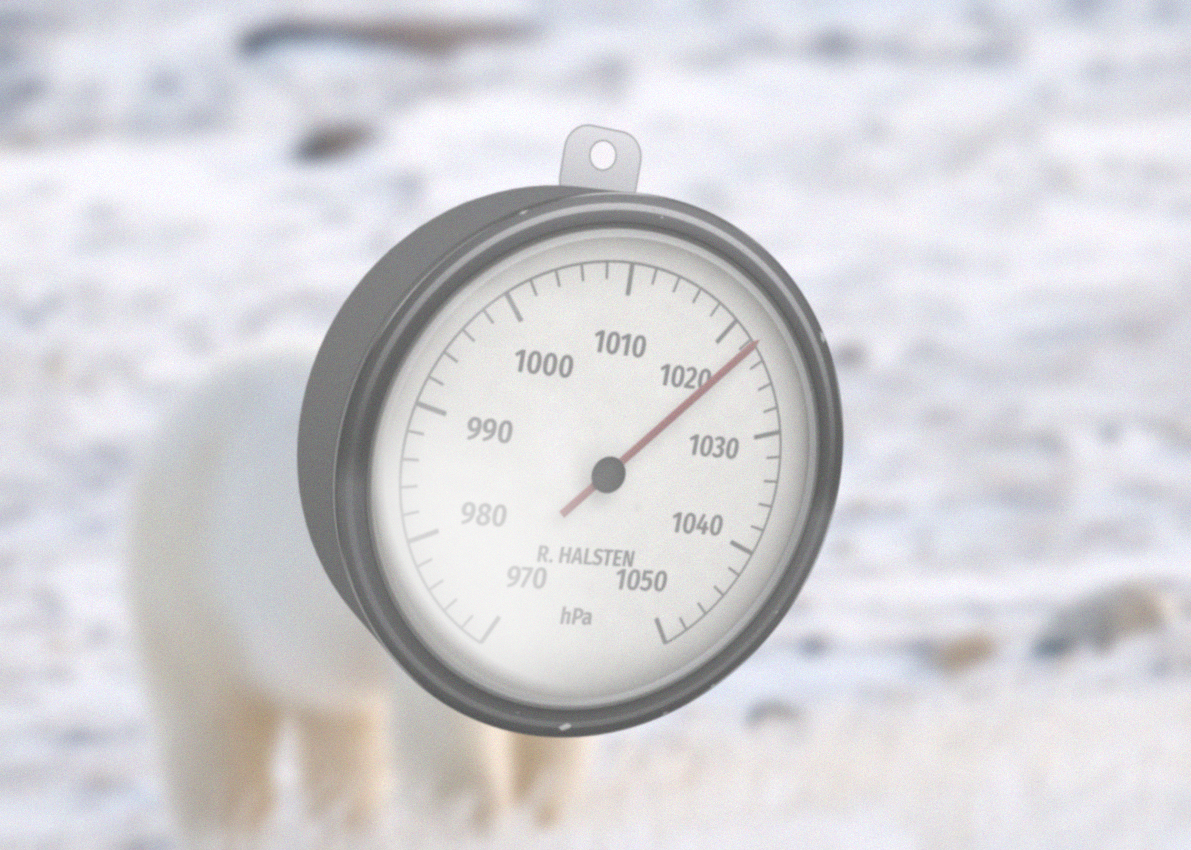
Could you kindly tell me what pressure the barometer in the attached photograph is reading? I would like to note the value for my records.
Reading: 1022 hPa
